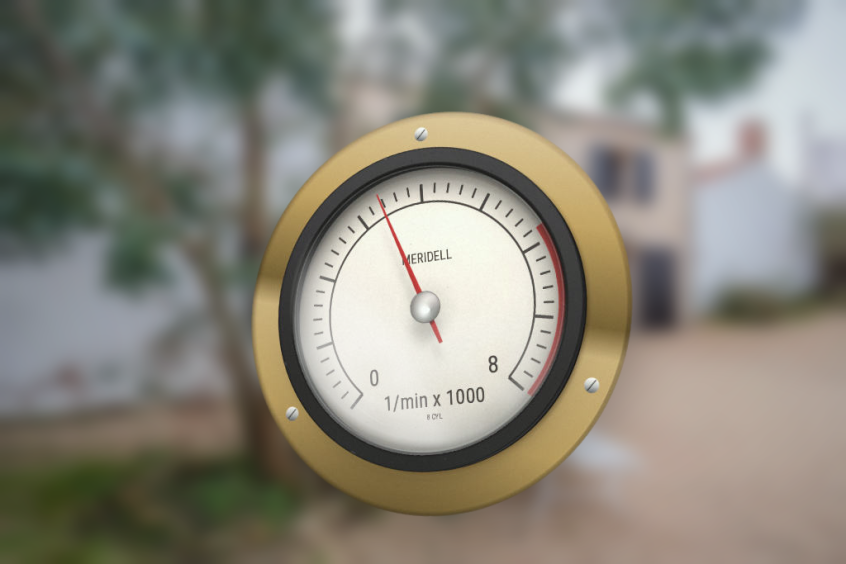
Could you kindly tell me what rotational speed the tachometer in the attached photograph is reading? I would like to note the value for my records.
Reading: 3400 rpm
